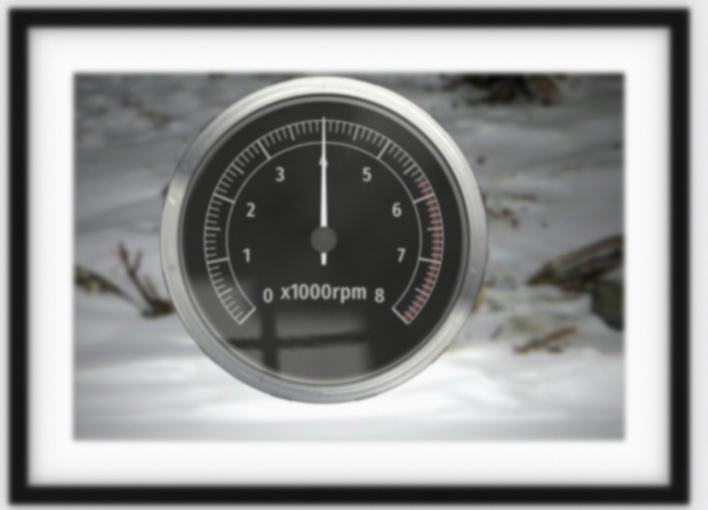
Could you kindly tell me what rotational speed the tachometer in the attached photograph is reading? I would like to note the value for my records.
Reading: 4000 rpm
